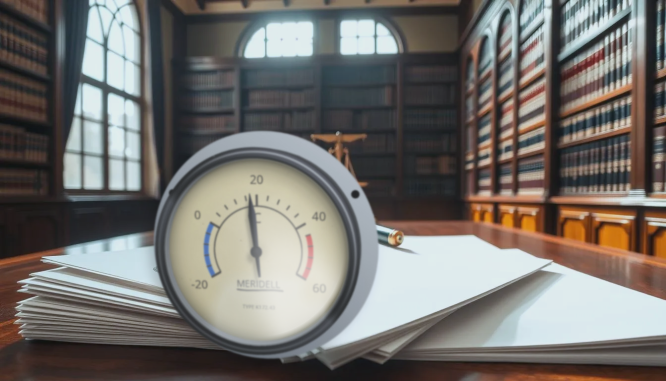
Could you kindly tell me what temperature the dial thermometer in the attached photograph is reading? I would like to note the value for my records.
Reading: 18 °C
